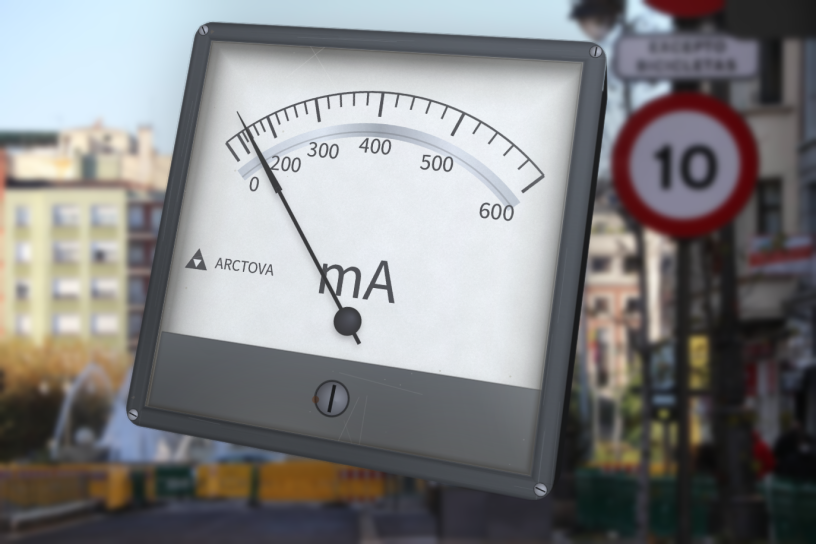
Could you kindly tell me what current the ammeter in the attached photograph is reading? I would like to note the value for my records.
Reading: 140 mA
